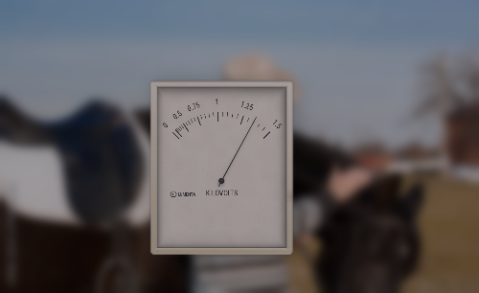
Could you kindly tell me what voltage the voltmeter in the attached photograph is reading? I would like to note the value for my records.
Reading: 1.35 kV
